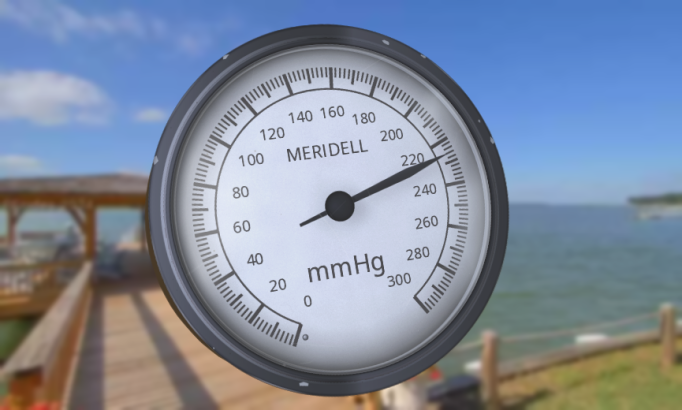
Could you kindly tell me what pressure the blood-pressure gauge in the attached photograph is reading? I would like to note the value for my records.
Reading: 226 mmHg
